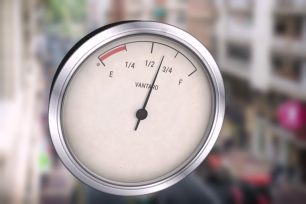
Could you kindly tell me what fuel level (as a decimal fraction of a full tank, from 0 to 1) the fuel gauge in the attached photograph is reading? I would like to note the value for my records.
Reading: 0.625
